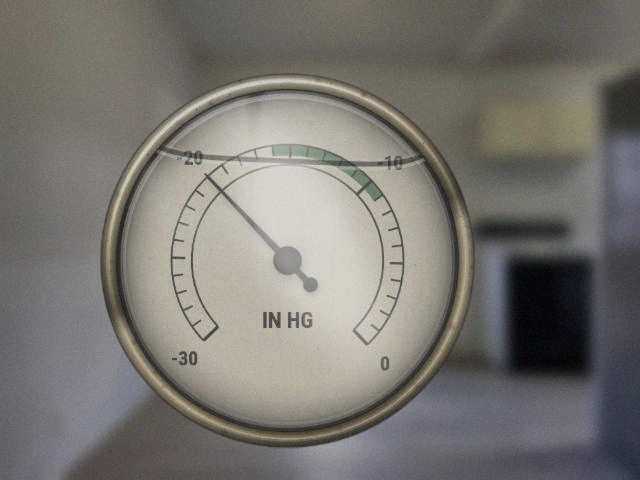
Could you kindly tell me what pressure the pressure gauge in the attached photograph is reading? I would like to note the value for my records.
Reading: -20 inHg
